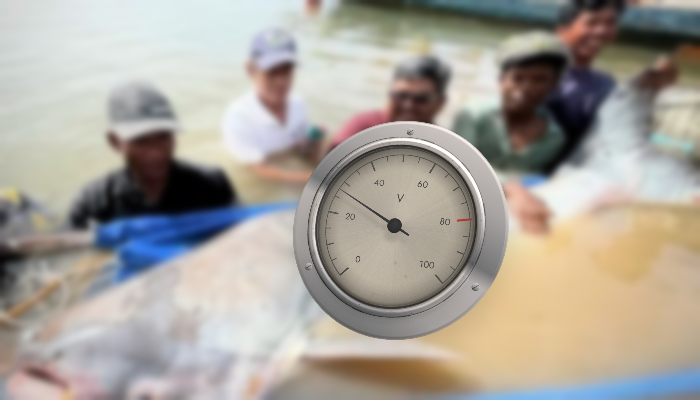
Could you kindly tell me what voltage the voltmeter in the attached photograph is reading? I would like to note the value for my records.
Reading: 27.5 V
